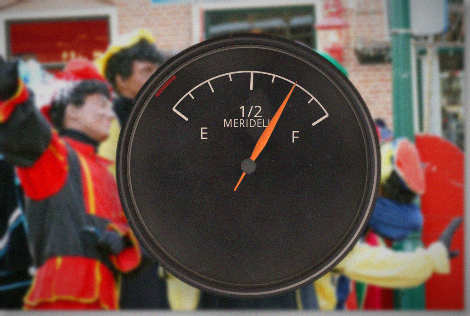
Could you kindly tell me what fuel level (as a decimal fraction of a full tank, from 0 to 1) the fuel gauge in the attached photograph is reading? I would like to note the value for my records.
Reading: 0.75
